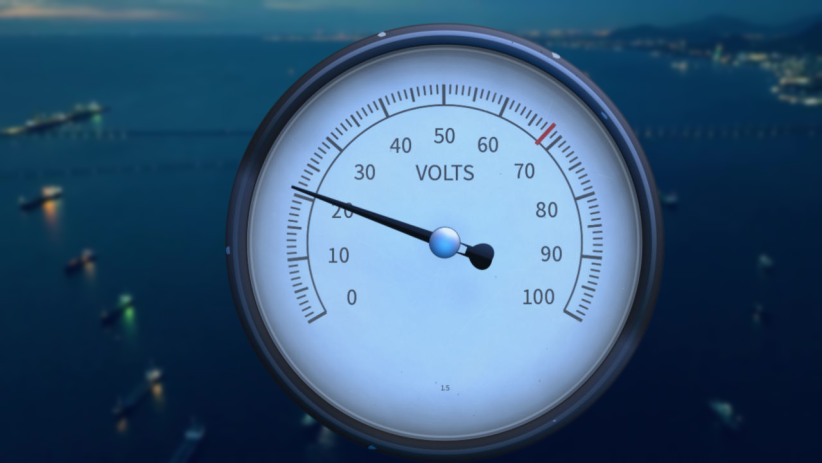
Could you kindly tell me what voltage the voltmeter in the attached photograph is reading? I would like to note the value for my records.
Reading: 21 V
